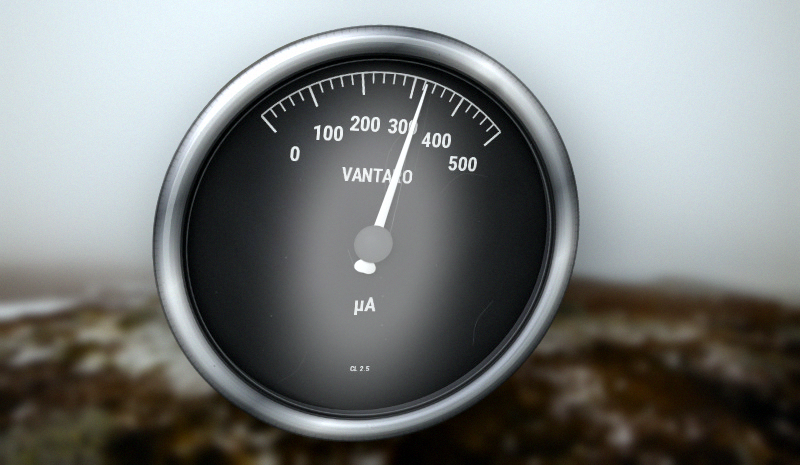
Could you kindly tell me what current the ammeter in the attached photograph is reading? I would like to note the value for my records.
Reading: 320 µA
